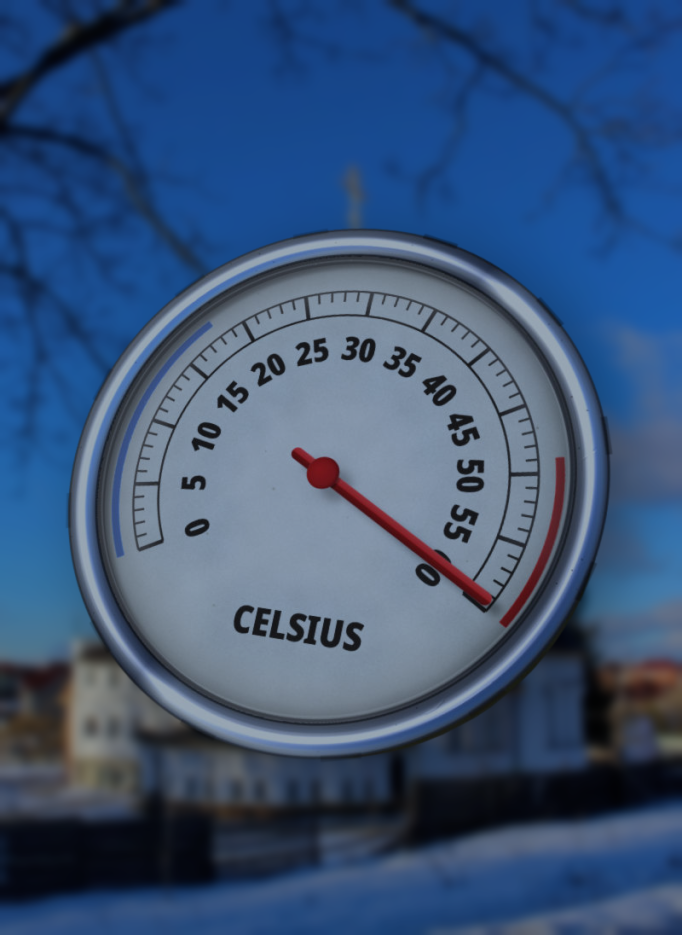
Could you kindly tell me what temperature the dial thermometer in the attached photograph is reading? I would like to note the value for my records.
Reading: 59.5 °C
